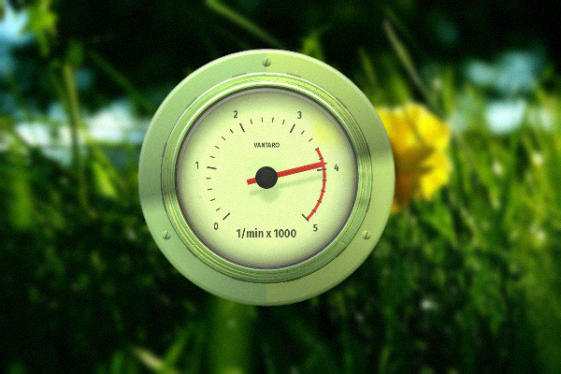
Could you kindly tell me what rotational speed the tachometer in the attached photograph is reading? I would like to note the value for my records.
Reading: 3900 rpm
